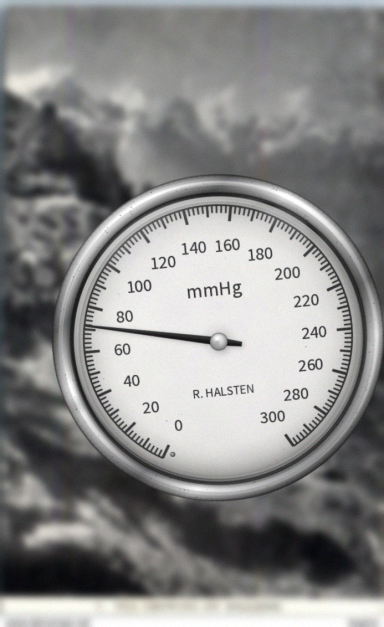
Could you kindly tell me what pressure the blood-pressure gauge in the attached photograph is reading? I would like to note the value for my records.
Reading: 72 mmHg
